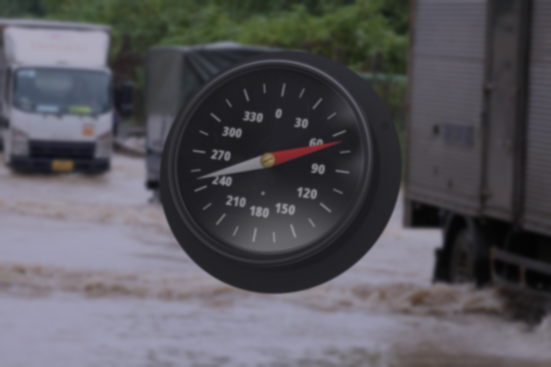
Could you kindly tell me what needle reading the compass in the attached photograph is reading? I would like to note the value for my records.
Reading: 67.5 °
